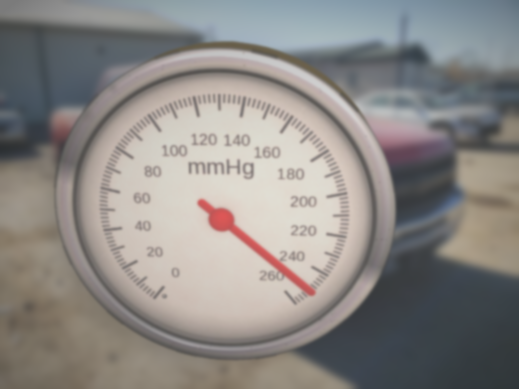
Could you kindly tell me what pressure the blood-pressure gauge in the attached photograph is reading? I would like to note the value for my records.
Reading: 250 mmHg
